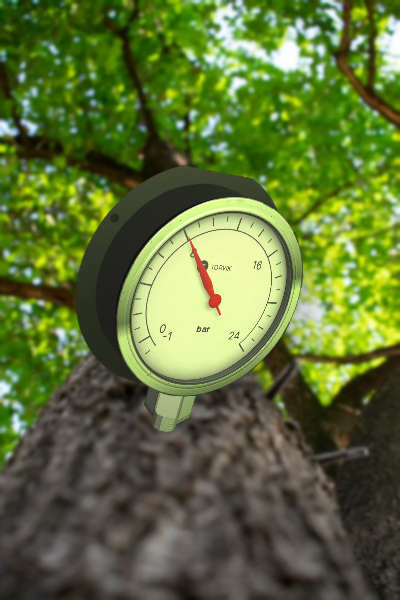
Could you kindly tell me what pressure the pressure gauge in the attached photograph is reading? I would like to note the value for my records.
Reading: 8 bar
